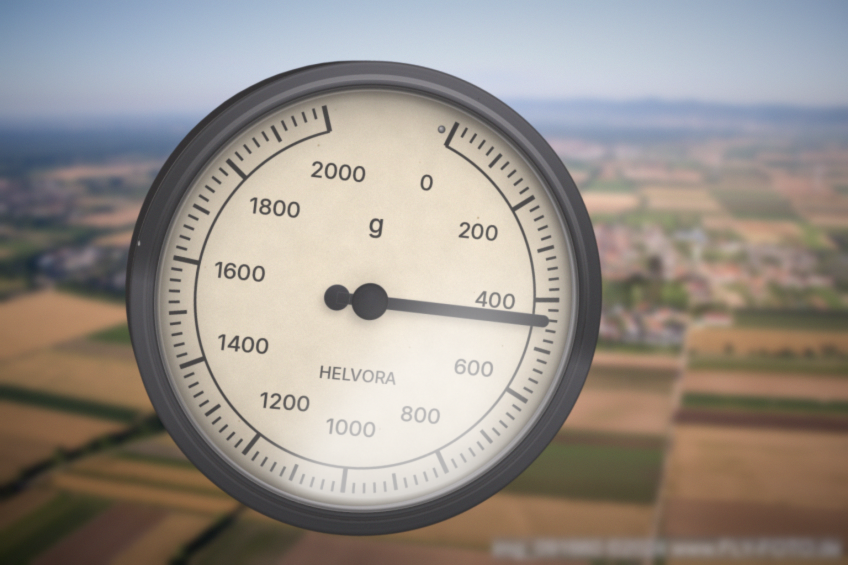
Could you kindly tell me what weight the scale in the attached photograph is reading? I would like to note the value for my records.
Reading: 440 g
